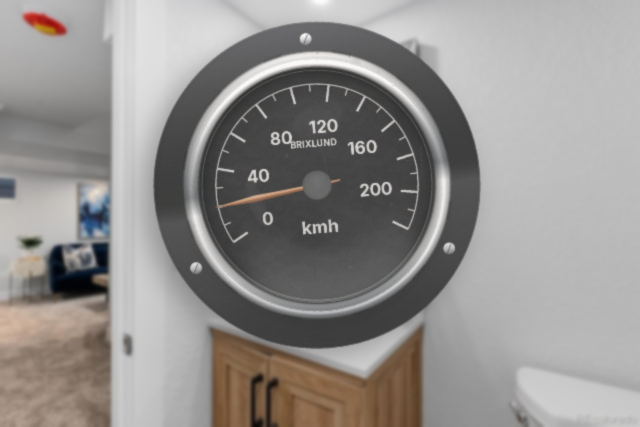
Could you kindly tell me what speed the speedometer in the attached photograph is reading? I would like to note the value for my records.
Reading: 20 km/h
